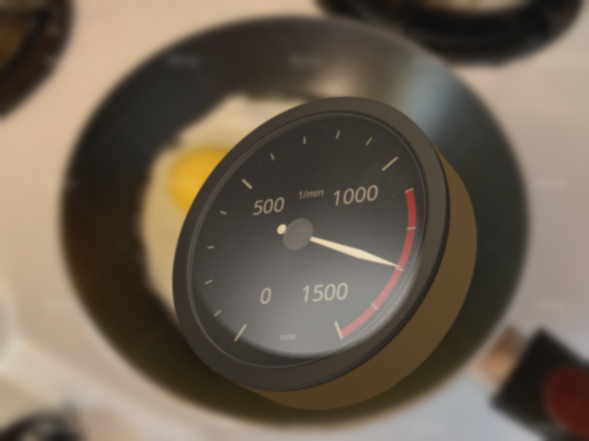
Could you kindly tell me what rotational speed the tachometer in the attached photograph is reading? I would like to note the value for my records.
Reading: 1300 rpm
